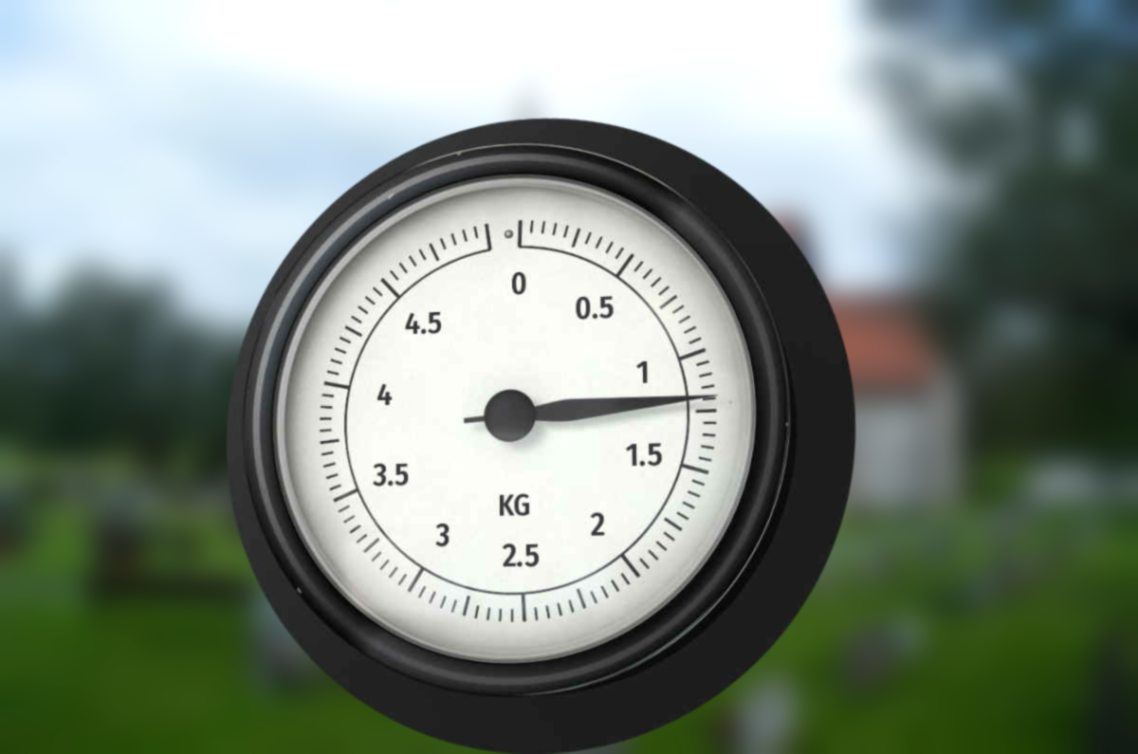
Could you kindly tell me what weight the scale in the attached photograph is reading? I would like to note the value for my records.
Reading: 1.2 kg
